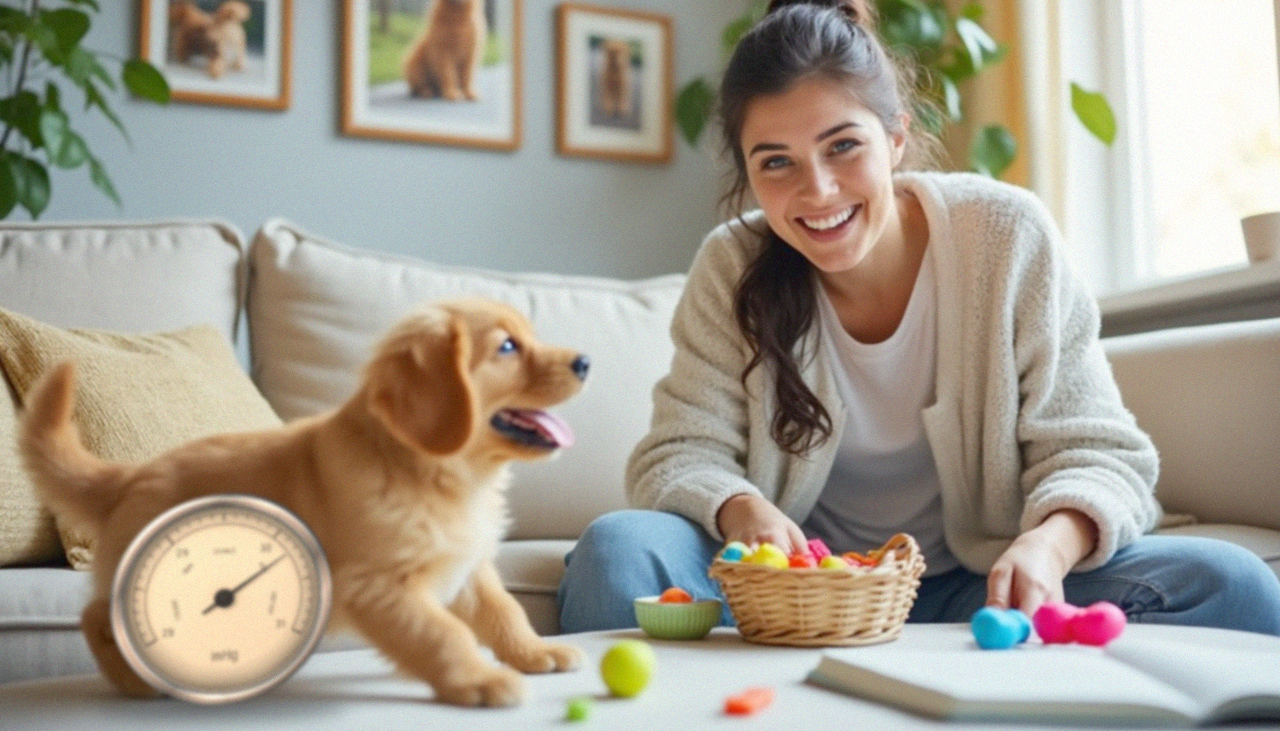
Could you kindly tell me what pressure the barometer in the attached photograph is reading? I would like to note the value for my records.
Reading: 30.2 inHg
